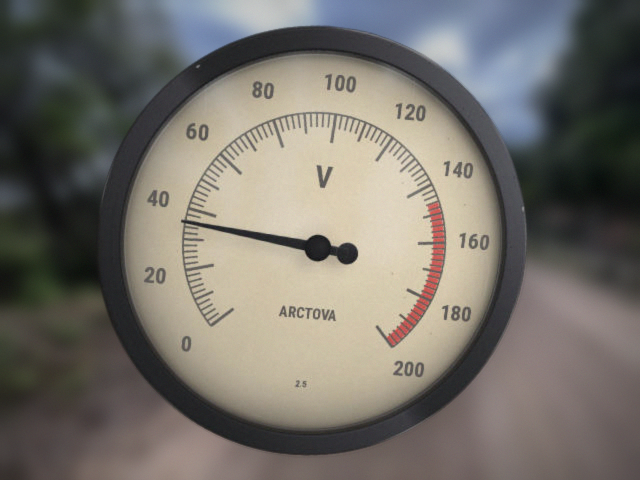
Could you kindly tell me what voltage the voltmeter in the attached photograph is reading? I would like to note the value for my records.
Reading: 36 V
